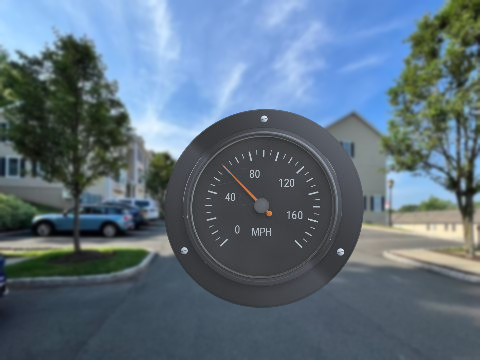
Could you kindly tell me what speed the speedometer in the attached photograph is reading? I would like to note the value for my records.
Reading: 60 mph
